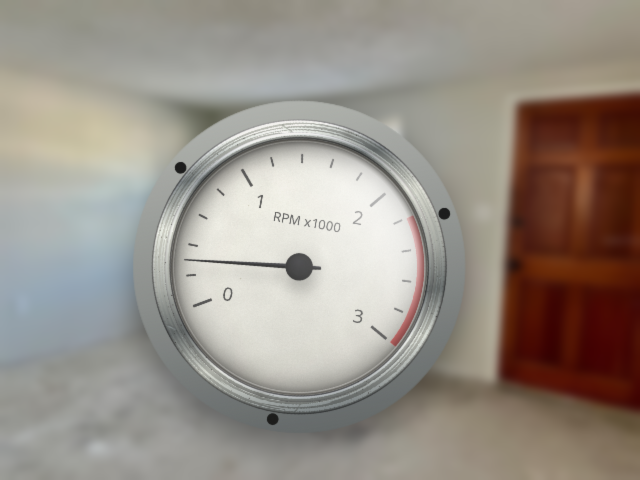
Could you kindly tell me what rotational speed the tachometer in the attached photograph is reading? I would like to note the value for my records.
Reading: 300 rpm
